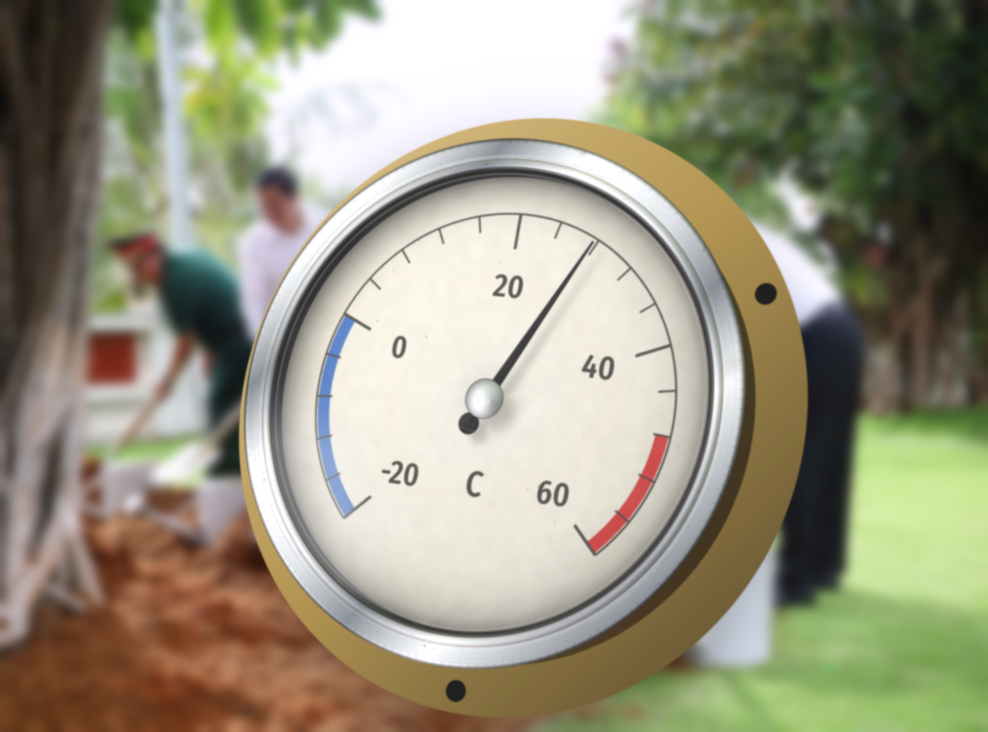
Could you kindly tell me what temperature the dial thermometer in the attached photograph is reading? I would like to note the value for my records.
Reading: 28 °C
